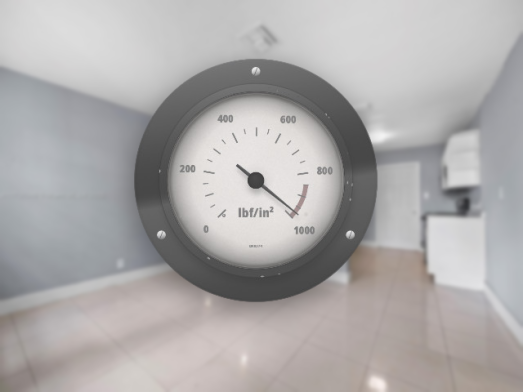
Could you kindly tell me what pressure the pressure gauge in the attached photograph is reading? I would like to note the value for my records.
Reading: 975 psi
